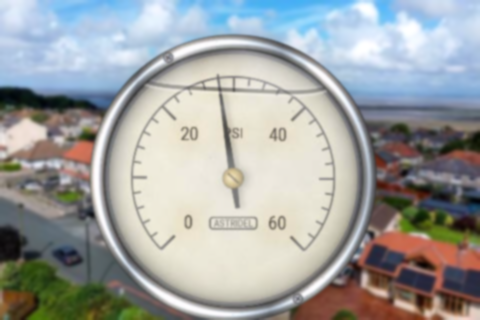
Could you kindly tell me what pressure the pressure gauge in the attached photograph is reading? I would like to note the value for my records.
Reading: 28 psi
